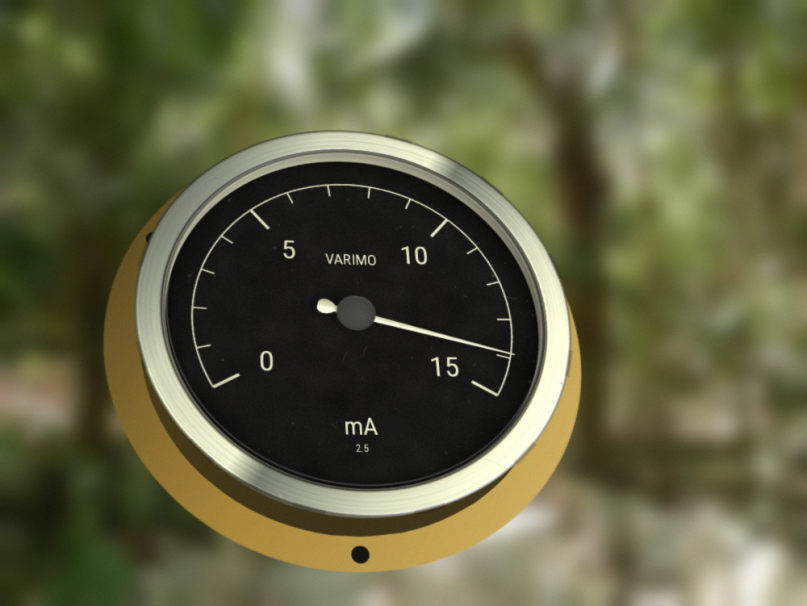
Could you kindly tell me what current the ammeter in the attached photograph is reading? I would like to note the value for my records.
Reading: 14 mA
